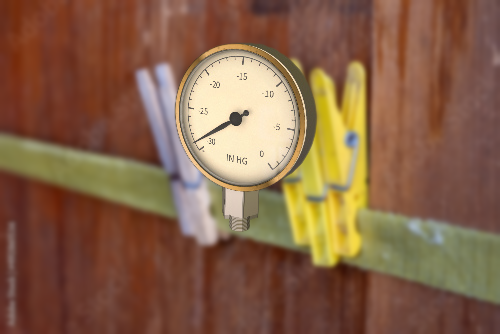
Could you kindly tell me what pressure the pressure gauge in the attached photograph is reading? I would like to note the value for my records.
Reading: -29 inHg
